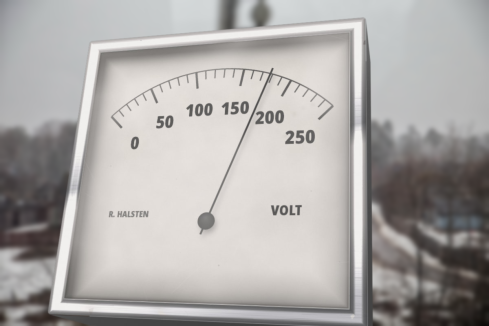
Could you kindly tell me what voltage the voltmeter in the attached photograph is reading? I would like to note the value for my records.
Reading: 180 V
